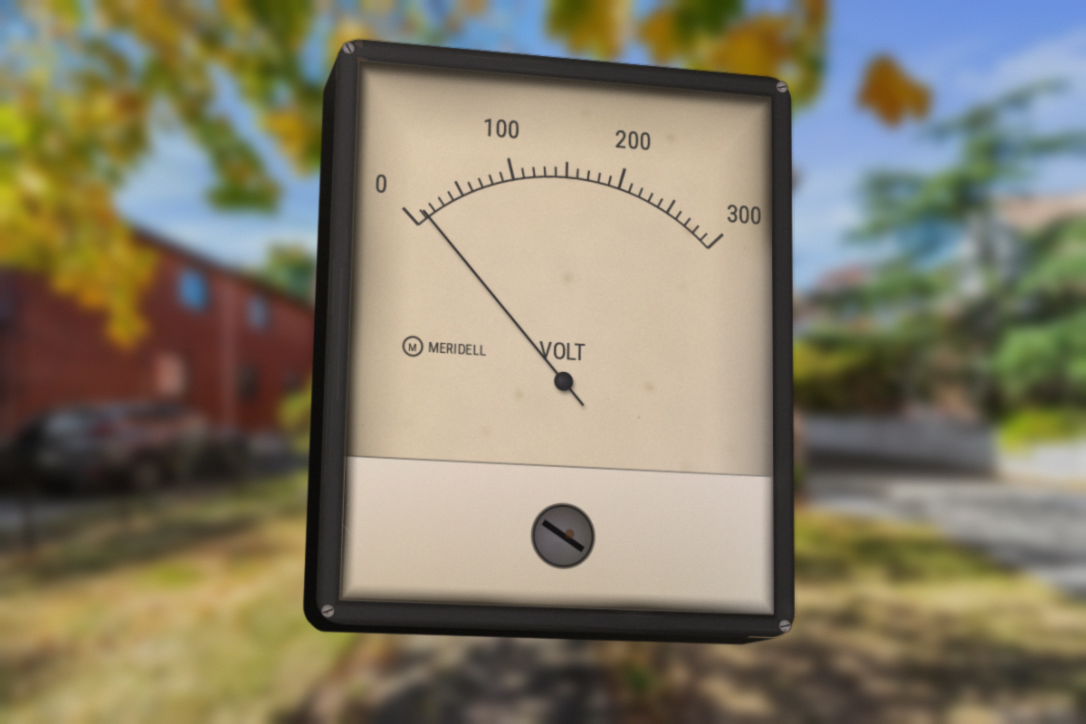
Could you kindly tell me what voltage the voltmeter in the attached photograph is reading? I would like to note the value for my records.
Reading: 10 V
